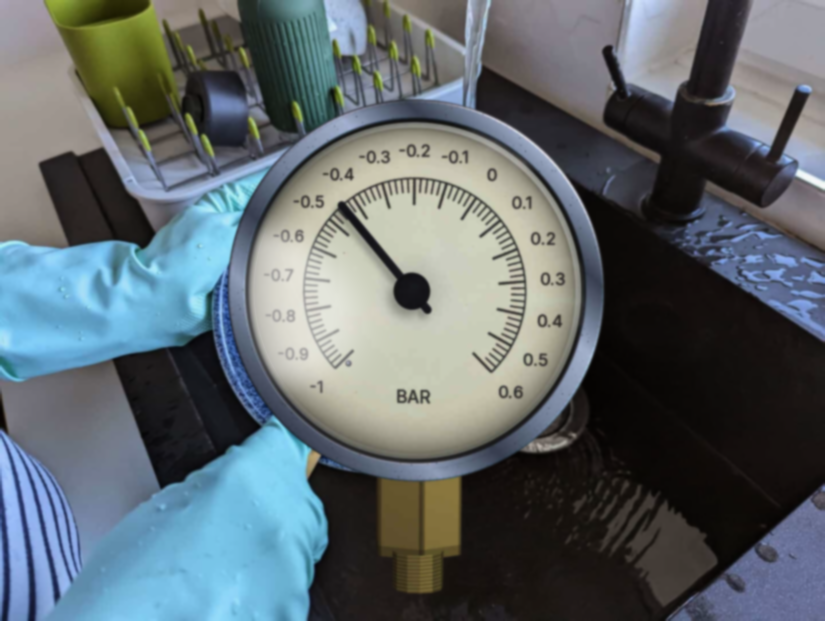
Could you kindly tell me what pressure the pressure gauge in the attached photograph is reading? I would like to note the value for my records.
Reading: -0.44 bar
